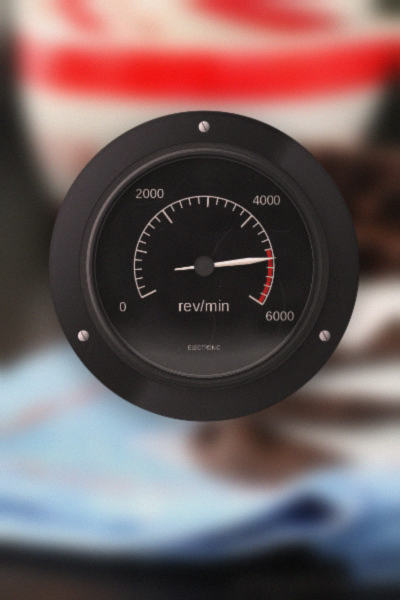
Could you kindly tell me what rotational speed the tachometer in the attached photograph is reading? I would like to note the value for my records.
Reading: 5000 rpm
